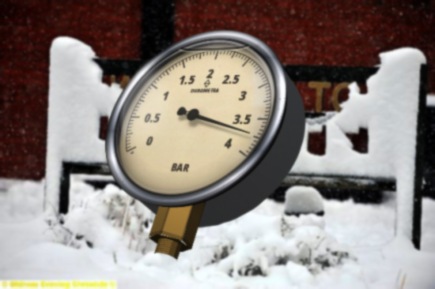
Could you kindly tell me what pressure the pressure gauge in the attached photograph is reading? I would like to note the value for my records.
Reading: 3.75 bar
